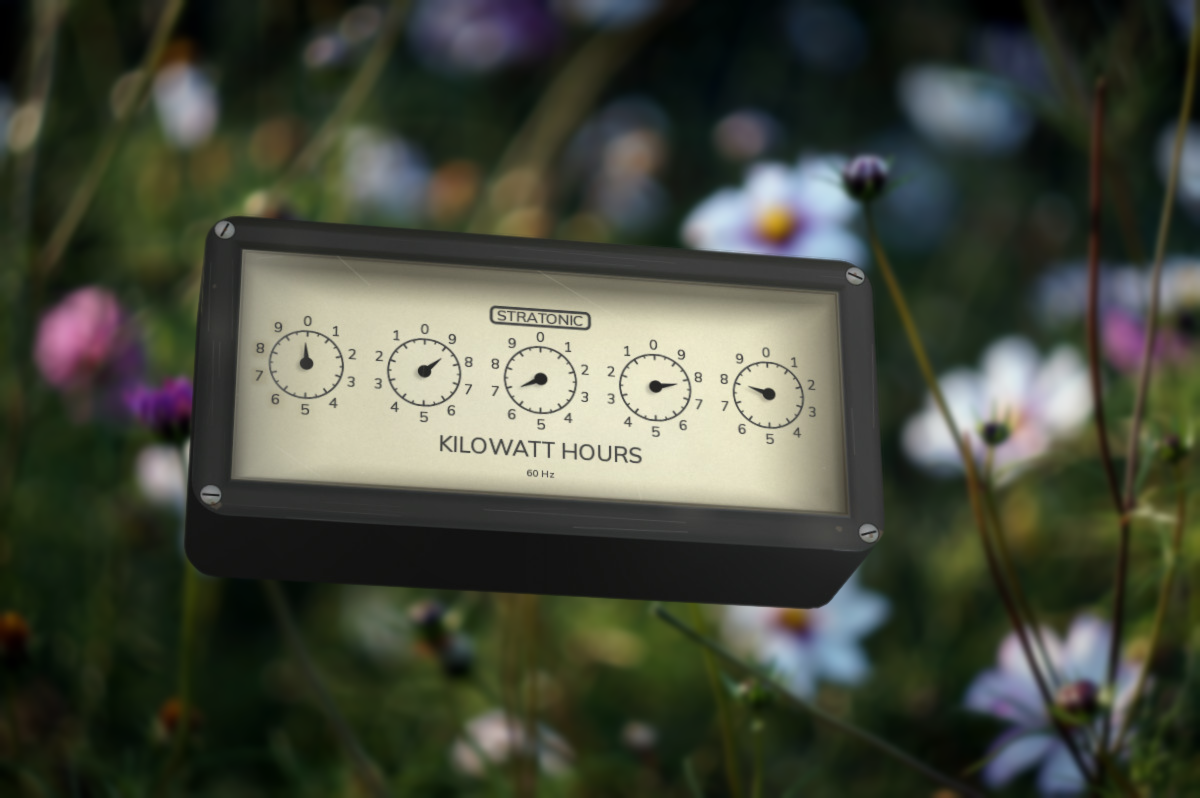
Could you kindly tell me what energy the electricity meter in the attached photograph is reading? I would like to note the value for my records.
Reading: 98678 kWh
